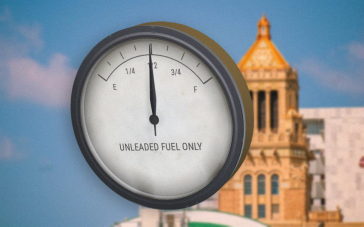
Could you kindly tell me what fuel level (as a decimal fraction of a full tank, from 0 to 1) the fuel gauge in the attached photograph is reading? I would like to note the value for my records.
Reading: 0.5
